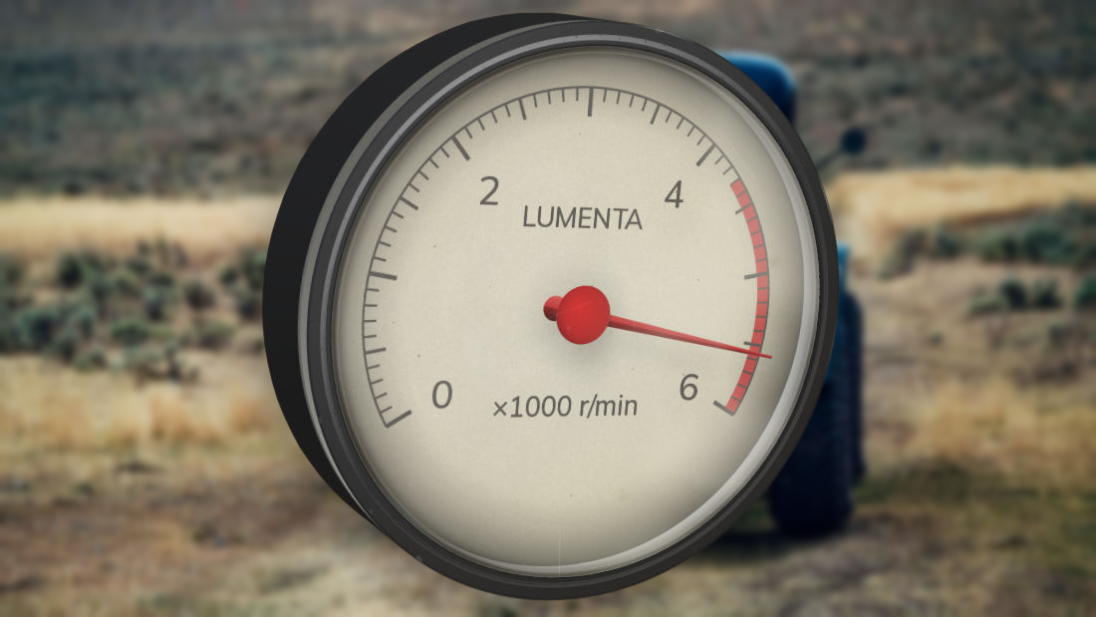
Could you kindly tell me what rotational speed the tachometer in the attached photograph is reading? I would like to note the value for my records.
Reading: 5550 rpm
